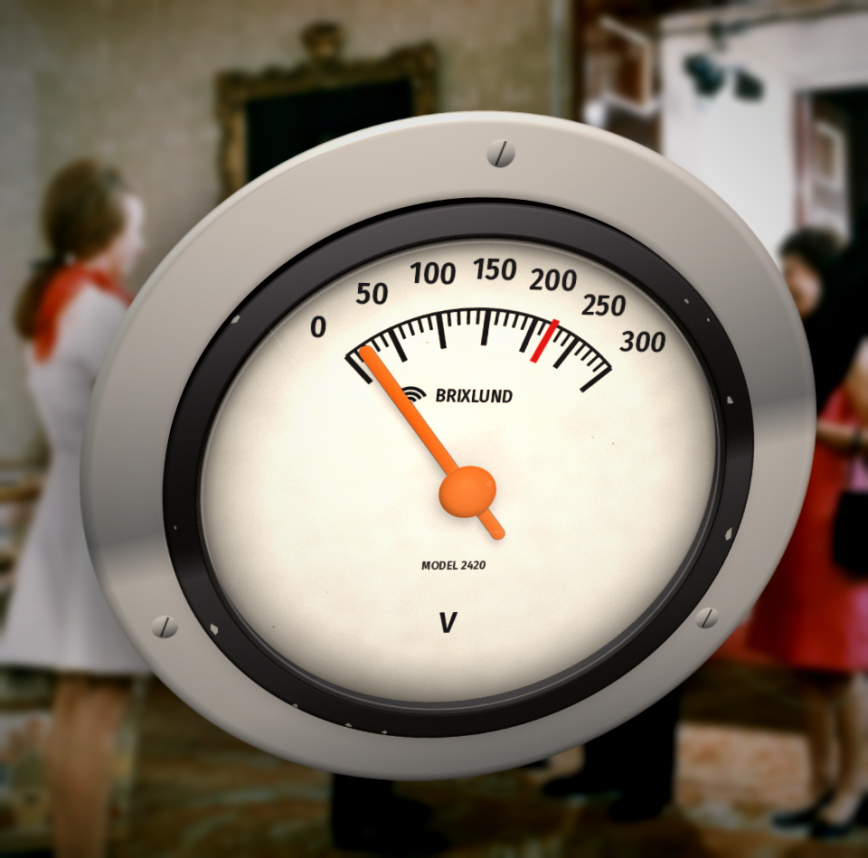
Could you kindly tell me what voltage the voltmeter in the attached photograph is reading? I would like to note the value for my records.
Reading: 20 V
